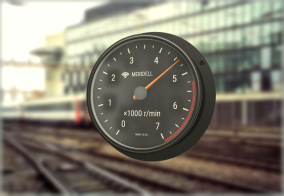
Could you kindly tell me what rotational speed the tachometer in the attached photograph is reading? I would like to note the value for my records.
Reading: 4625 rpm
